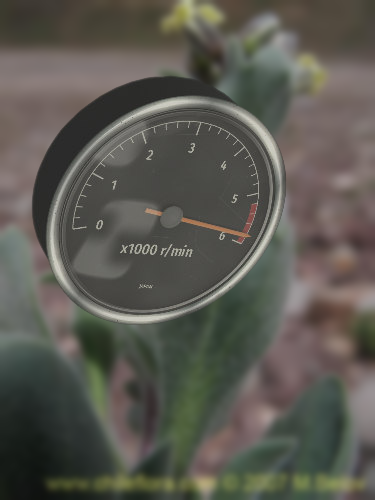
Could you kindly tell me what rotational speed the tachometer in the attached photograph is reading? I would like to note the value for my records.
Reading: 5800 rpm
